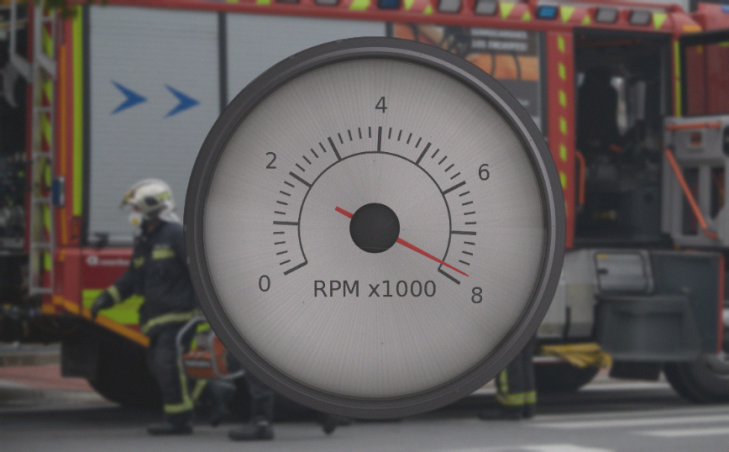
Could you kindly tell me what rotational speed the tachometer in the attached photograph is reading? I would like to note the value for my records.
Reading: 7800 rpm
